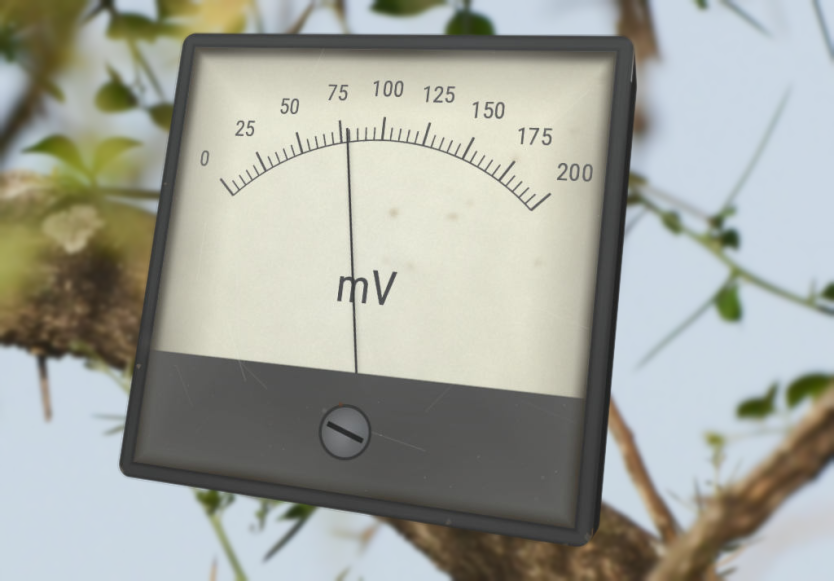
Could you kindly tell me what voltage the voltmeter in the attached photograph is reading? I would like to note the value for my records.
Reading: 80 mV
